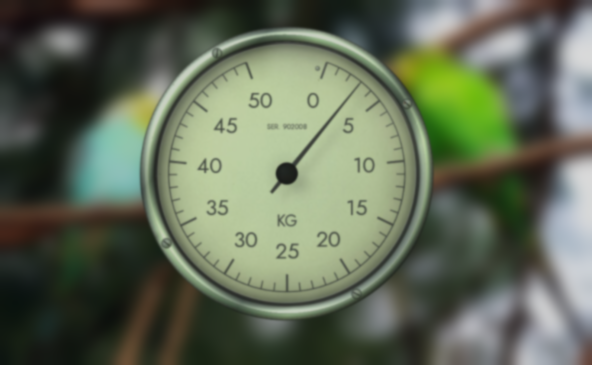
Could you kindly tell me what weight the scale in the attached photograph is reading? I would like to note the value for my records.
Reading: 3 kg
